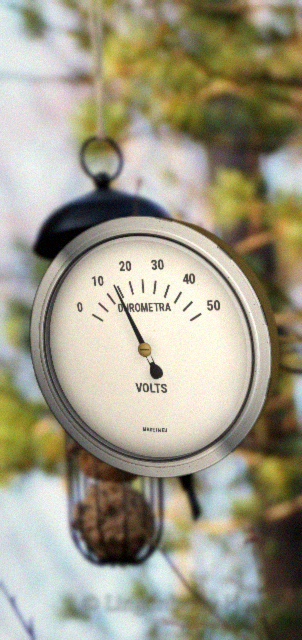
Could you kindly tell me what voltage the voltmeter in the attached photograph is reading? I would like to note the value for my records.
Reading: 15 V
